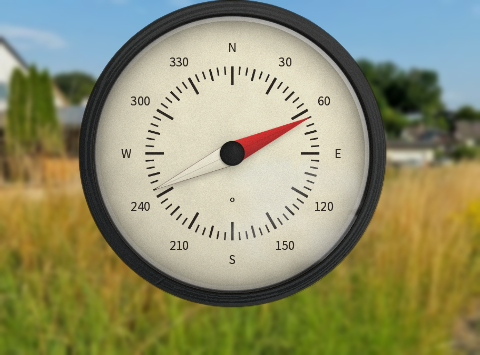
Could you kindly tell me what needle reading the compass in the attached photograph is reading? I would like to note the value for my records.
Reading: 65 °
